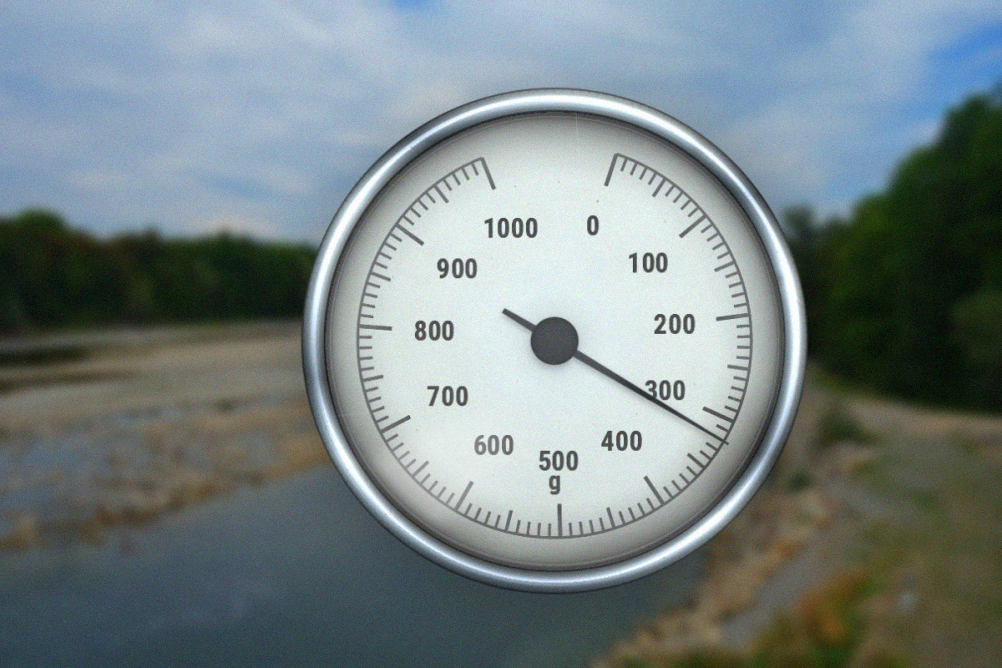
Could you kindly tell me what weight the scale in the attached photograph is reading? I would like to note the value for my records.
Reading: 320 g
